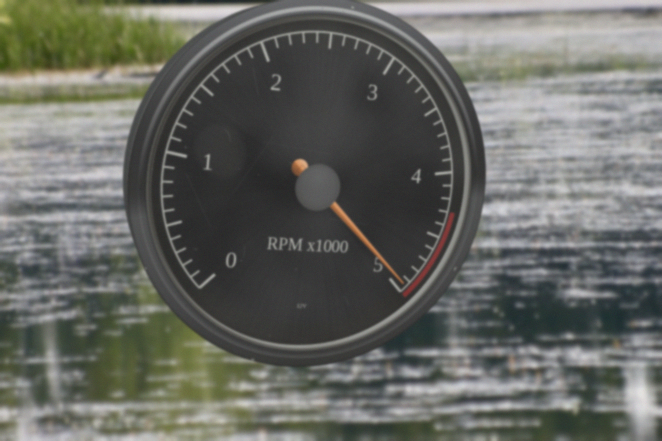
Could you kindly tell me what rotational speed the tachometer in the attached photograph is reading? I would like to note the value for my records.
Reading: 4950 rpm
